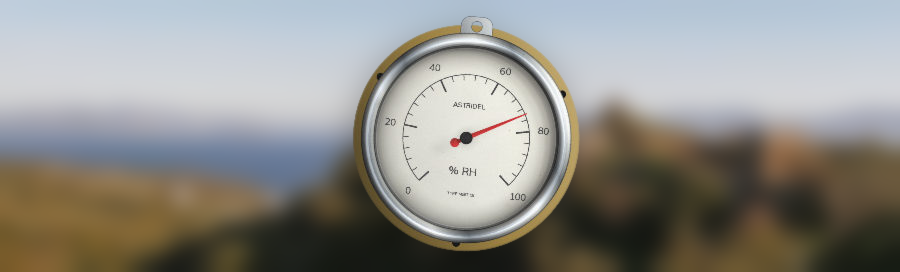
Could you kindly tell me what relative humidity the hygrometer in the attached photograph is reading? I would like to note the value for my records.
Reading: 74 %
